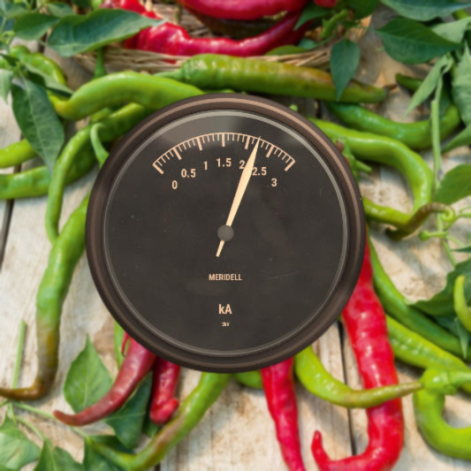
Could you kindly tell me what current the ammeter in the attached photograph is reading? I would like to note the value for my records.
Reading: 2.2 kA
